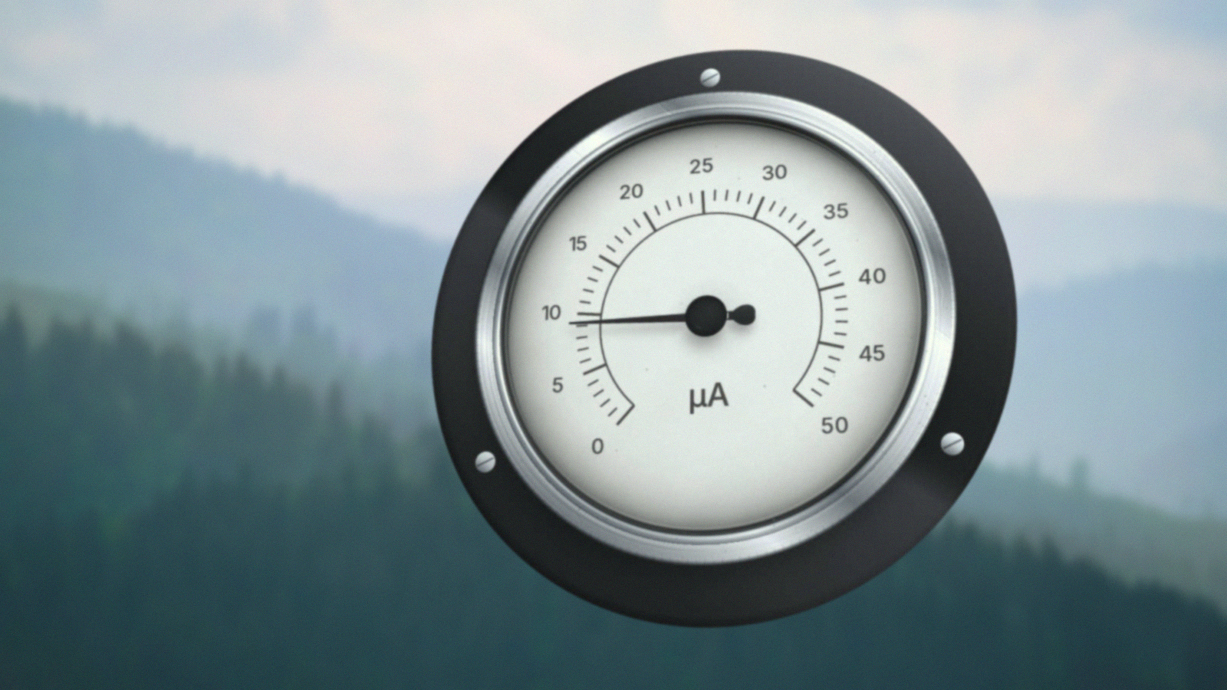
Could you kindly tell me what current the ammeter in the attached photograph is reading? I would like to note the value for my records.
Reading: 9 µA
